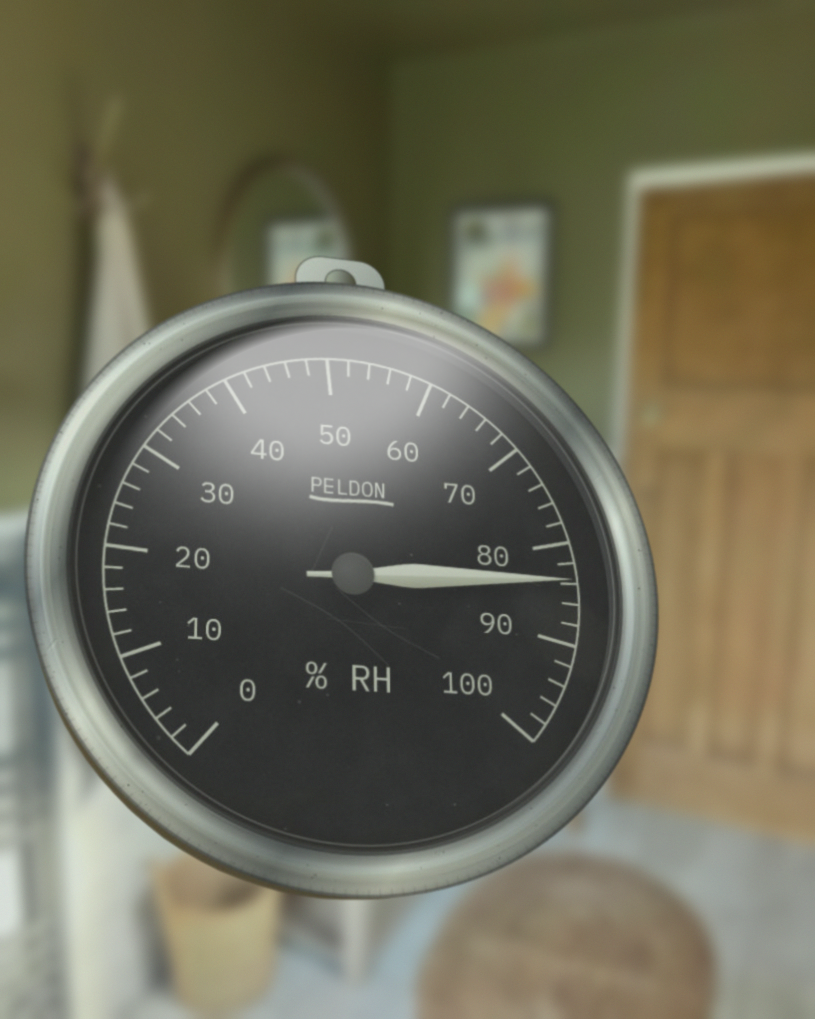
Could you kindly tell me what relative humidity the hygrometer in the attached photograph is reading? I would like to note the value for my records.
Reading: 84 %
